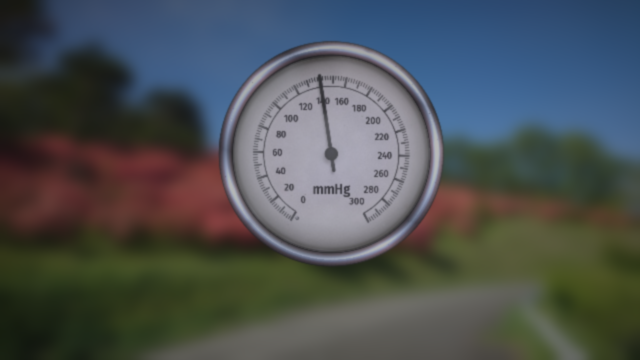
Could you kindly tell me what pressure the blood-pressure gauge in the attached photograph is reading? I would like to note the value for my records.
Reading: 140 mmHg
